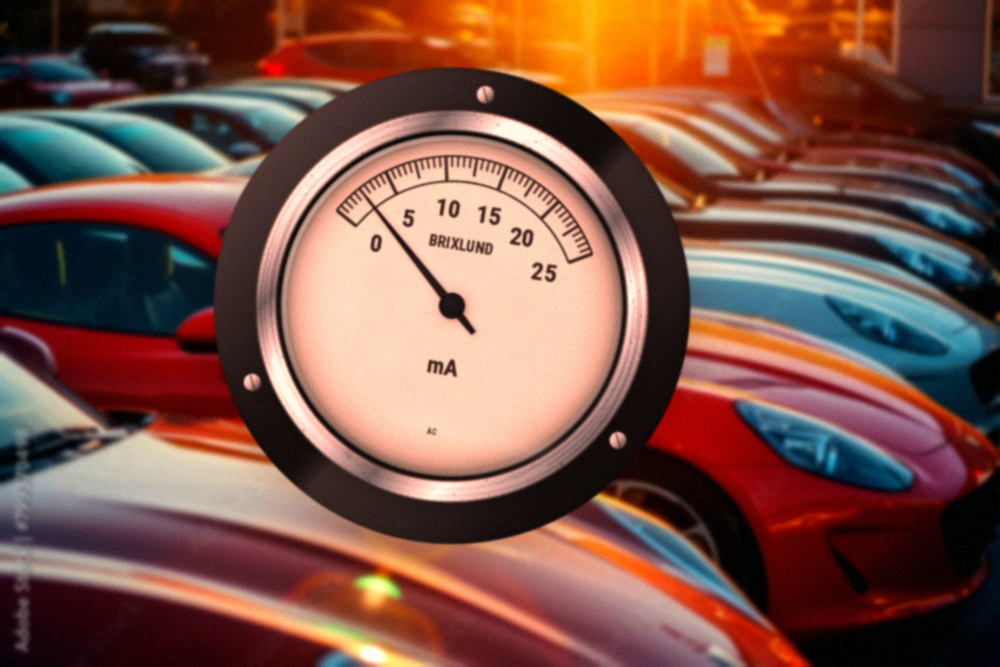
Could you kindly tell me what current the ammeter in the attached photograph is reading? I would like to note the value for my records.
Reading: 2.5 mA
